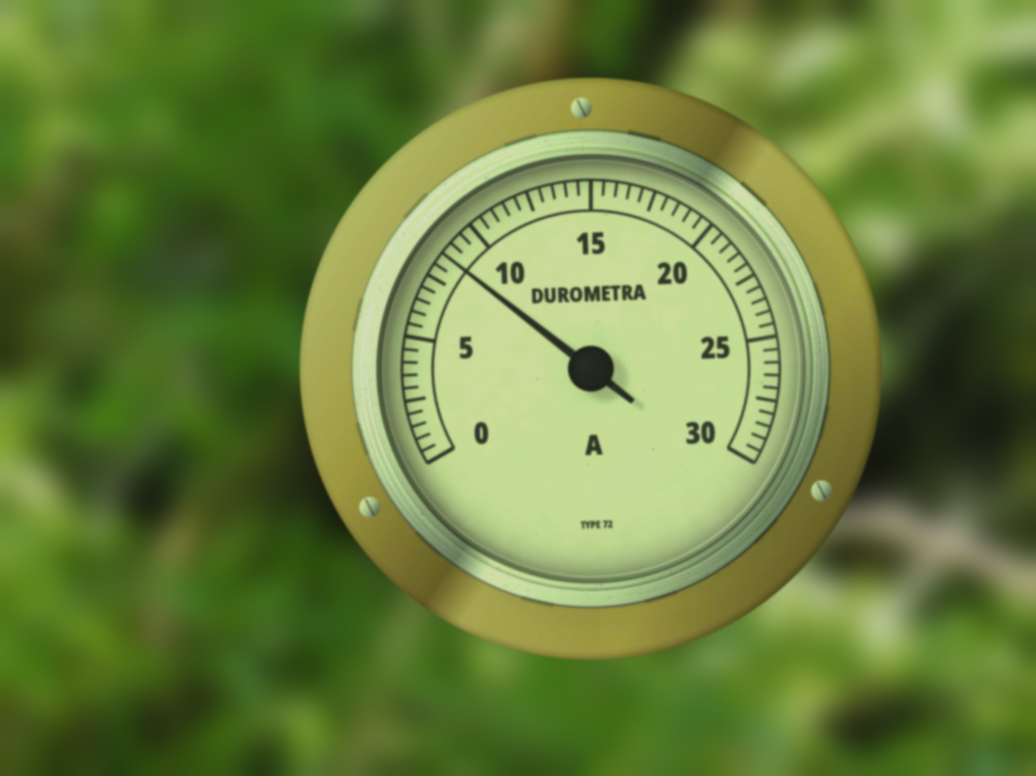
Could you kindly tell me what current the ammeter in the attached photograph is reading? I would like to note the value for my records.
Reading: 8.5 A
